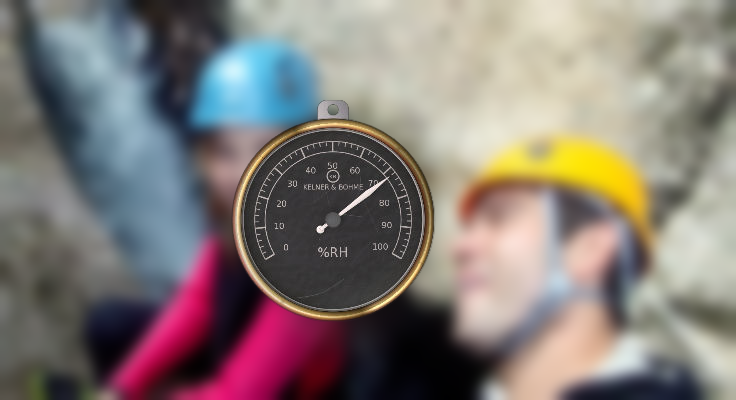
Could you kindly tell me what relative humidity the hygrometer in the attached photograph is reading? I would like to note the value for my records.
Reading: 72 %
